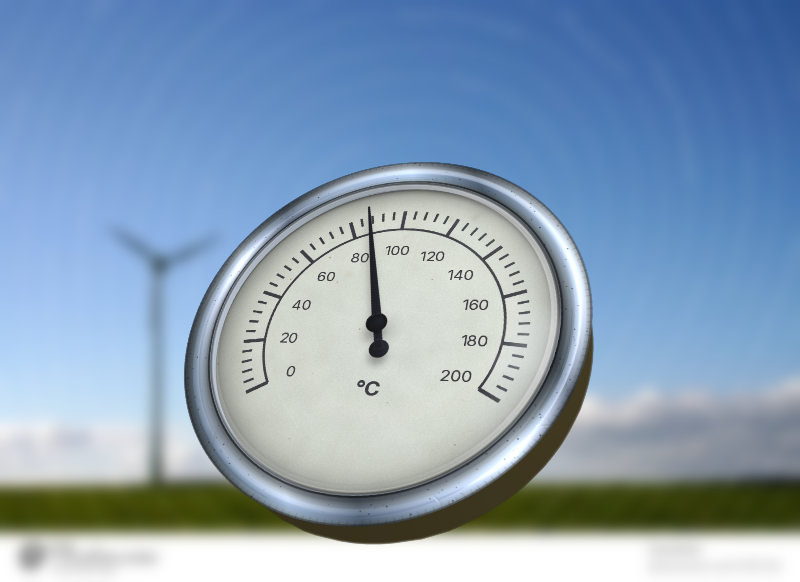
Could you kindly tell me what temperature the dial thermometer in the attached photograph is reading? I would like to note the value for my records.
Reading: 88 °C
